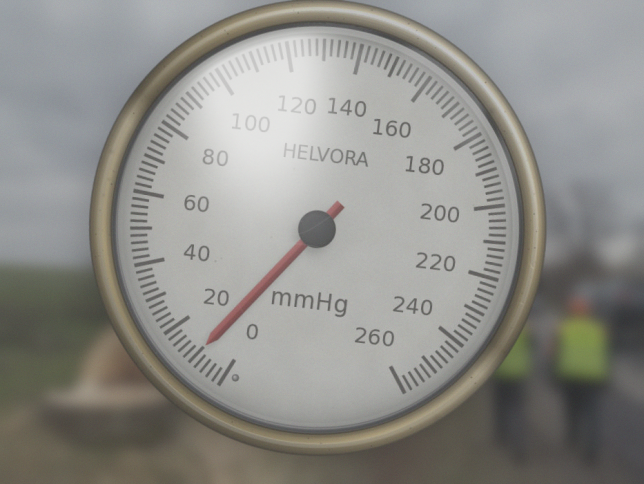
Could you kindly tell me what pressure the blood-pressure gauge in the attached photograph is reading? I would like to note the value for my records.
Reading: 10 mmHg
